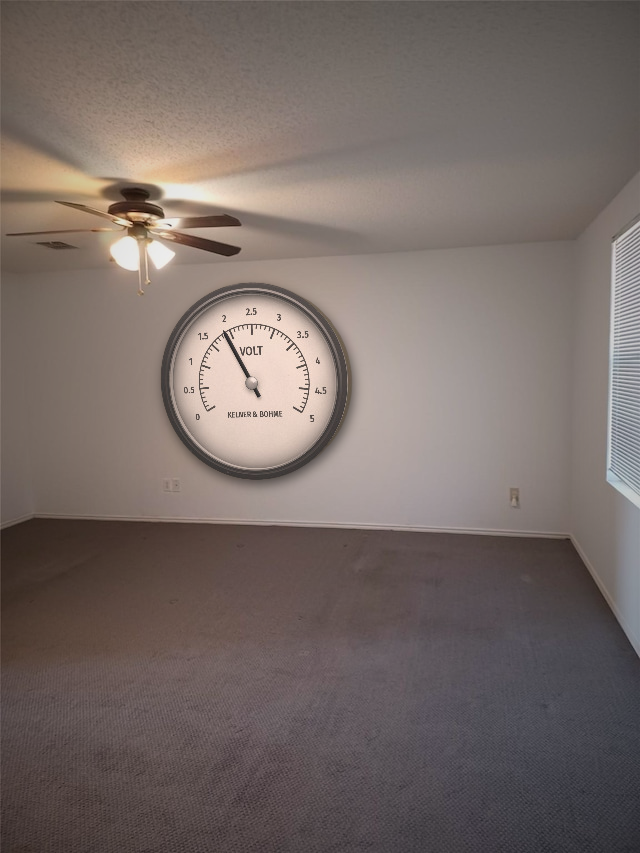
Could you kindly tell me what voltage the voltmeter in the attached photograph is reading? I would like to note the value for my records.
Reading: 1.9 V
